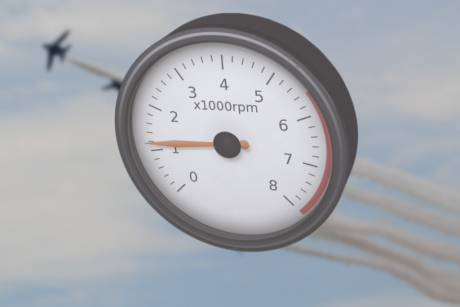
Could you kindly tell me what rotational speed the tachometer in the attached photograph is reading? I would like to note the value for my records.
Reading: 1200 rpm
